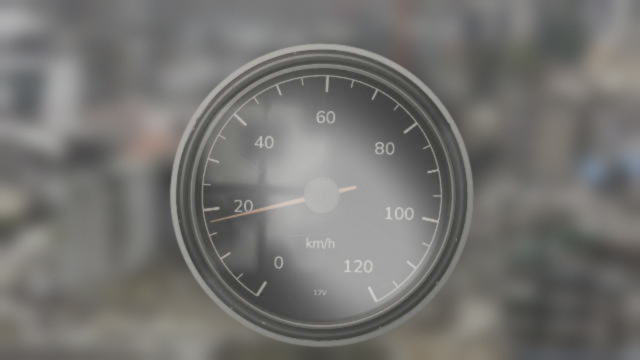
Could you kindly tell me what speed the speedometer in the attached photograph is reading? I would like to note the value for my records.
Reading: 17.5 km/h
